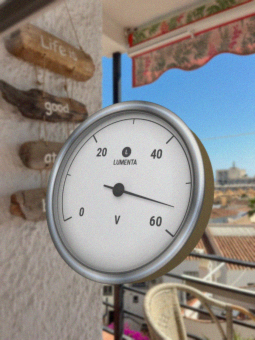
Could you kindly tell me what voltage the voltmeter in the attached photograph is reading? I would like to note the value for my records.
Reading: 55 V
